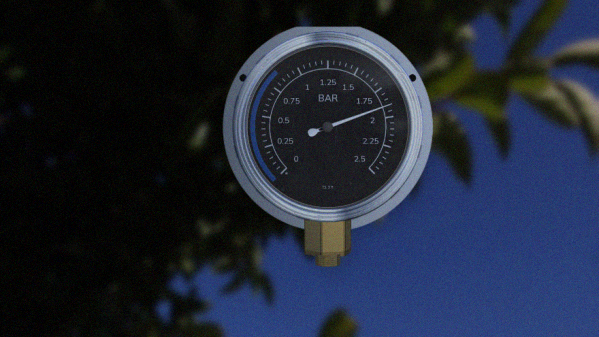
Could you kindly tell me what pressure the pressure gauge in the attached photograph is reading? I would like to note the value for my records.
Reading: 1.9 bar
